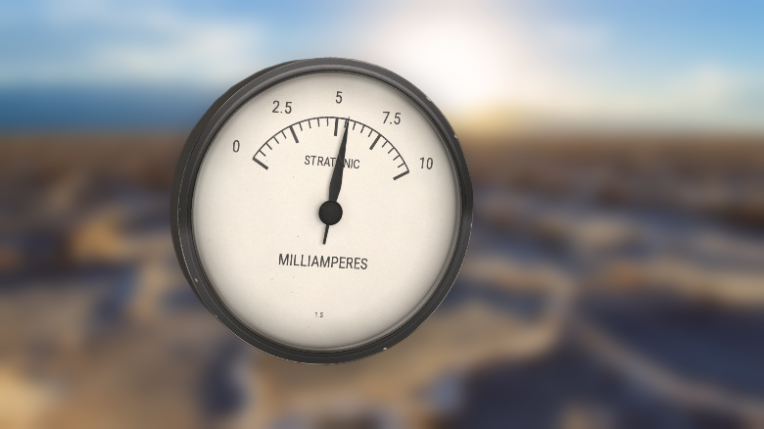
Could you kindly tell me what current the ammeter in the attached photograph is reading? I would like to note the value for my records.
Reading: 5.5 mA
